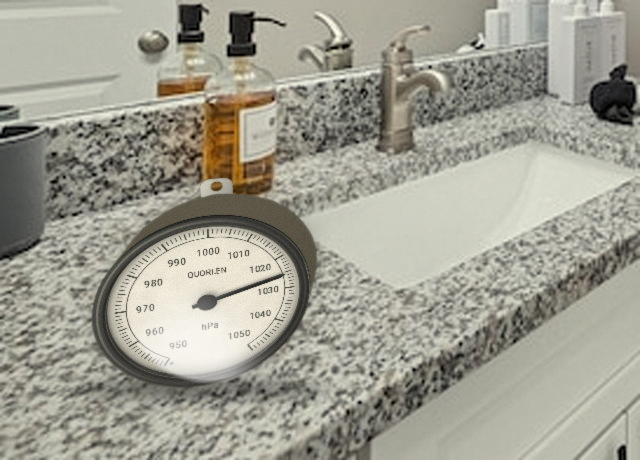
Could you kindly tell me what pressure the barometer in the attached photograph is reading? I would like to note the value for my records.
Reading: 1025 hPa
